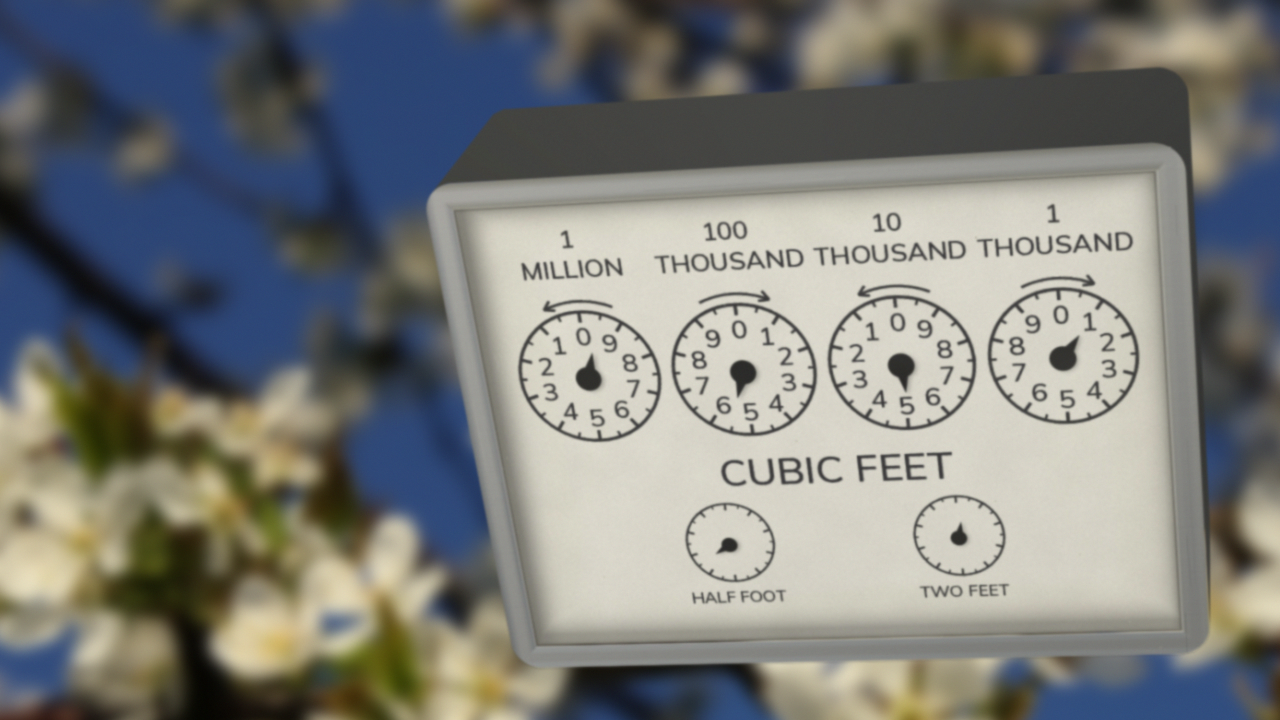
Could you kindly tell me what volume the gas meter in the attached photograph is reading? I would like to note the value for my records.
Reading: 955100 ft³
